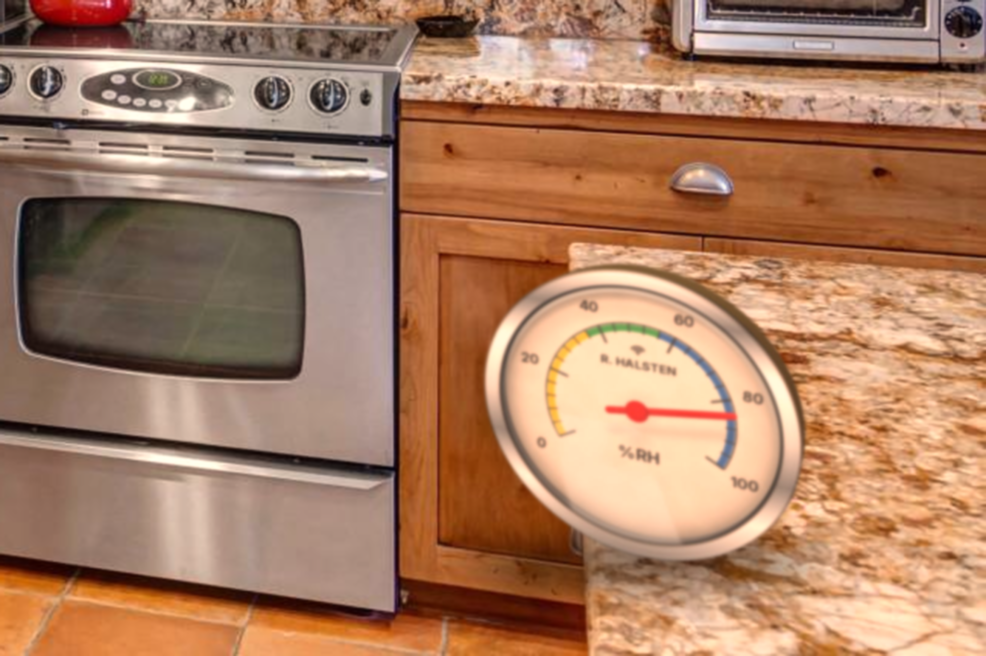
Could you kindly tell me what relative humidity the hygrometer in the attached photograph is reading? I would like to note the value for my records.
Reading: 84 %
